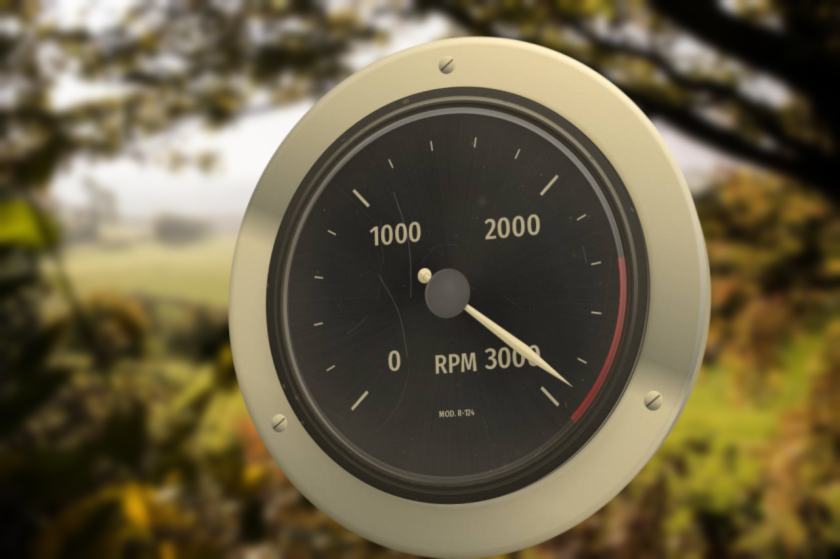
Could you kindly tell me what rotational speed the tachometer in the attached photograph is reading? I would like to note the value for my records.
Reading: 2900 rpm
